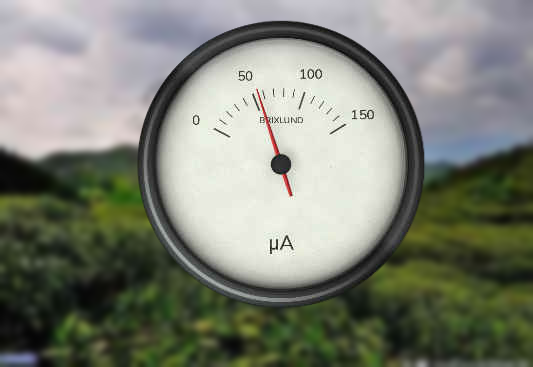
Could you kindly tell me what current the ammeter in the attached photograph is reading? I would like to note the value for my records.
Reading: 55 µA
